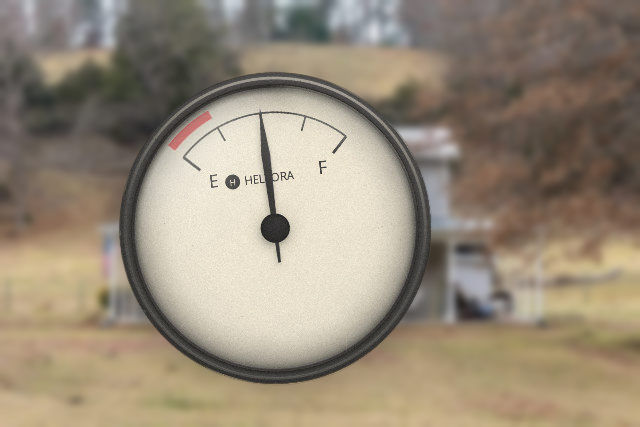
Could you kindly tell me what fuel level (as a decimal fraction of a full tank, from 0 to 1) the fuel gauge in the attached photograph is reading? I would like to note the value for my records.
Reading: 0.5
